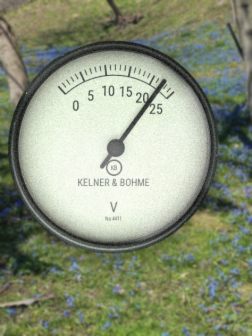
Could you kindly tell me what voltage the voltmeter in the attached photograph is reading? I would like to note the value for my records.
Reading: 22 V
